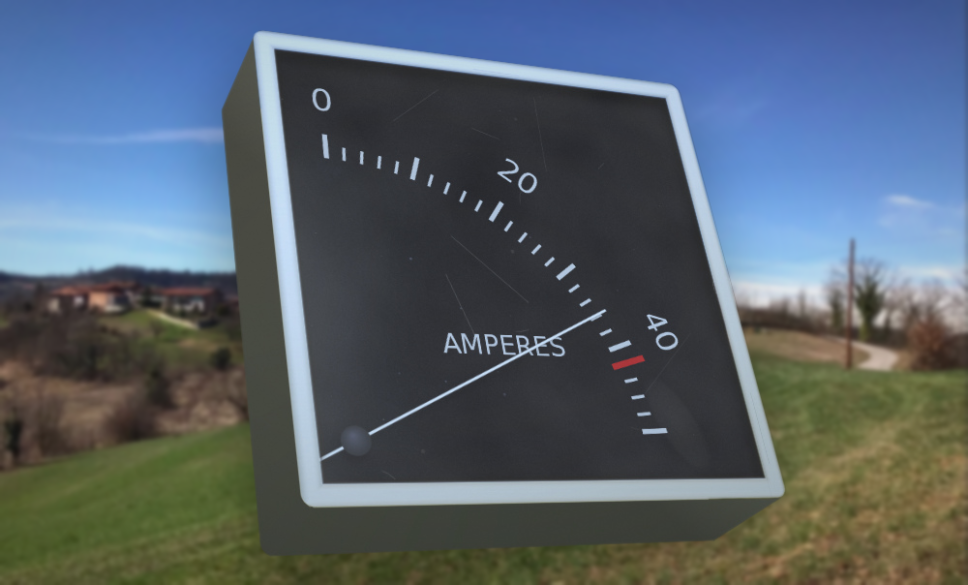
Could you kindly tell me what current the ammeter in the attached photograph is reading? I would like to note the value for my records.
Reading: 36 A
